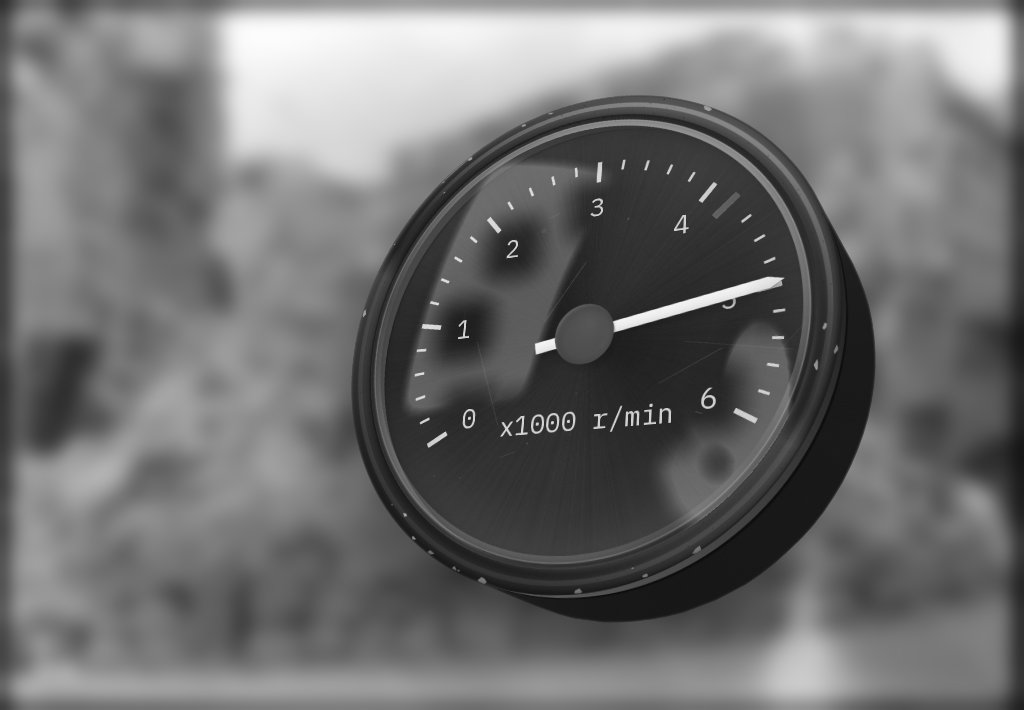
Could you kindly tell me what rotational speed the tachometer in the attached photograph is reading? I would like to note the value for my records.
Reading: 5000 rpm
